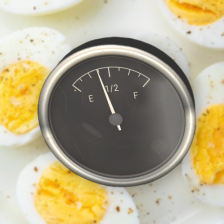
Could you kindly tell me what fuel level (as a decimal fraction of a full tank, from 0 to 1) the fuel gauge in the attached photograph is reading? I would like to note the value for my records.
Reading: 0.375
